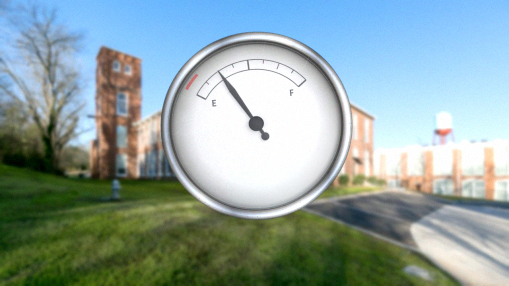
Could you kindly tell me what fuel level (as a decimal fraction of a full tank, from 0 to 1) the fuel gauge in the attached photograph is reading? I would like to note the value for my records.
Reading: 0.25
